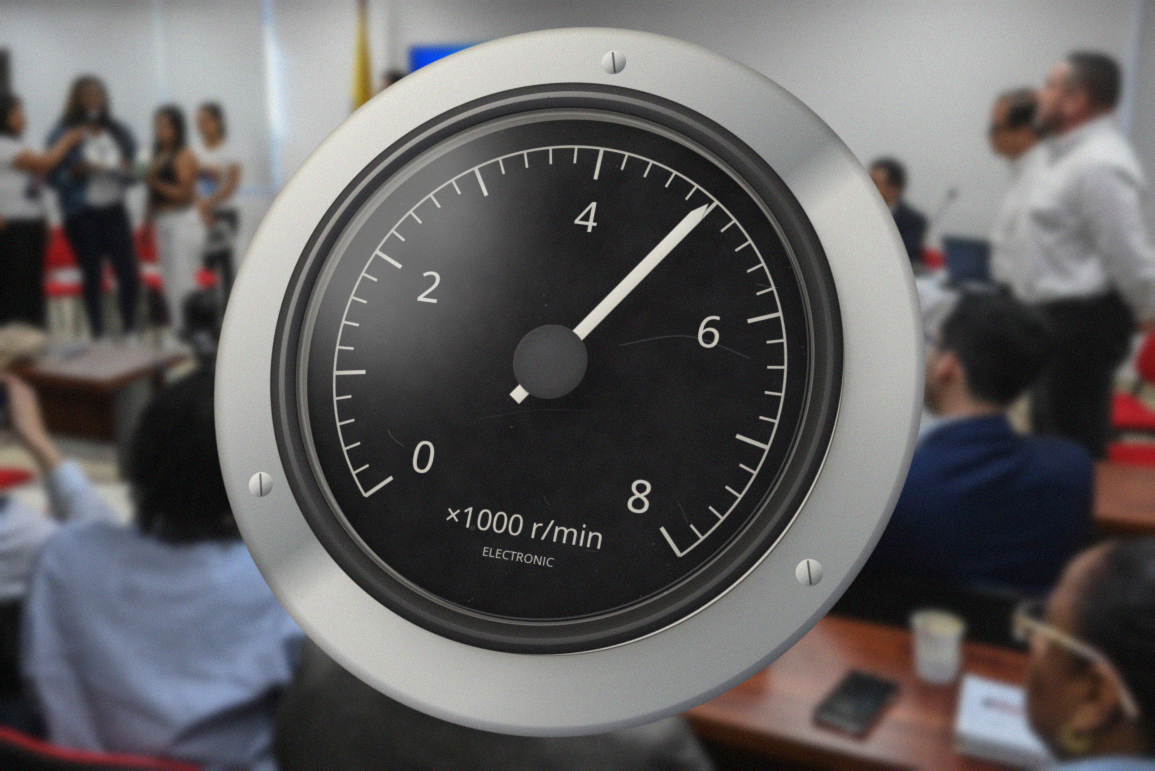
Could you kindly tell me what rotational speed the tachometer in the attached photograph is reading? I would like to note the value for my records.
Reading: 5000 rpm
